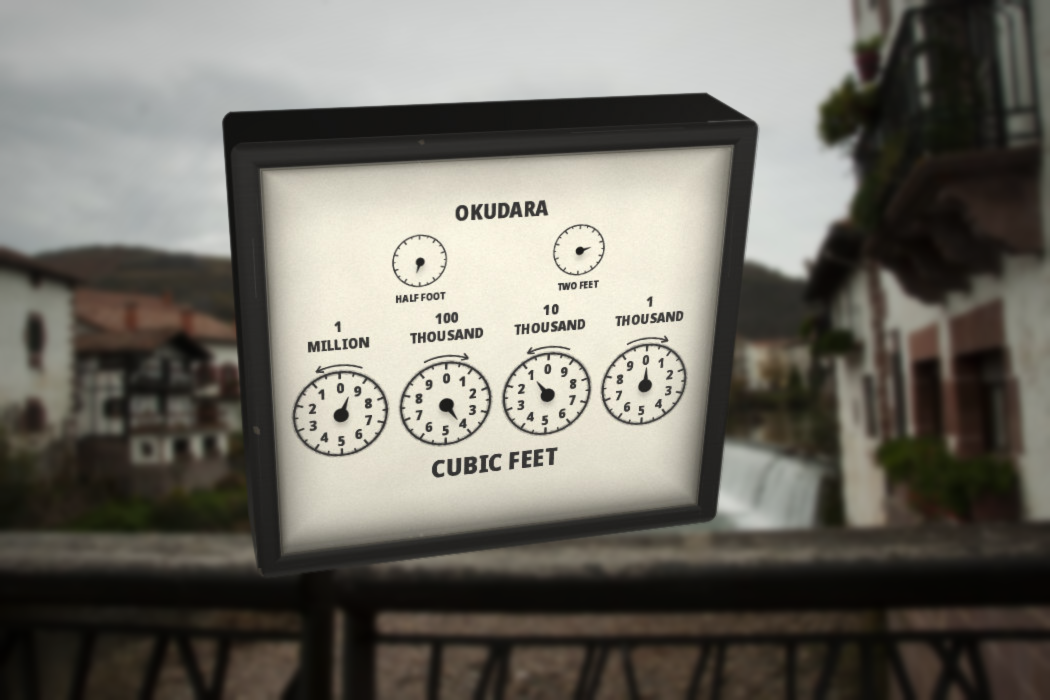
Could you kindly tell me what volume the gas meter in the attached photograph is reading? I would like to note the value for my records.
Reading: 941000 ft³
